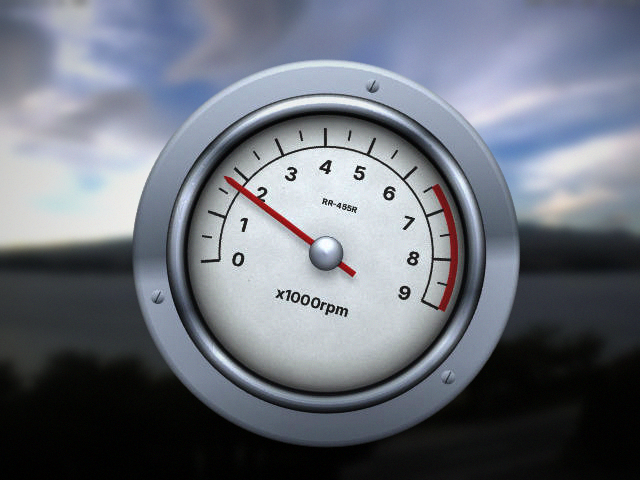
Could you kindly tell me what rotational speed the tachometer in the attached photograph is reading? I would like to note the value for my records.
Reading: 1750 rpm
